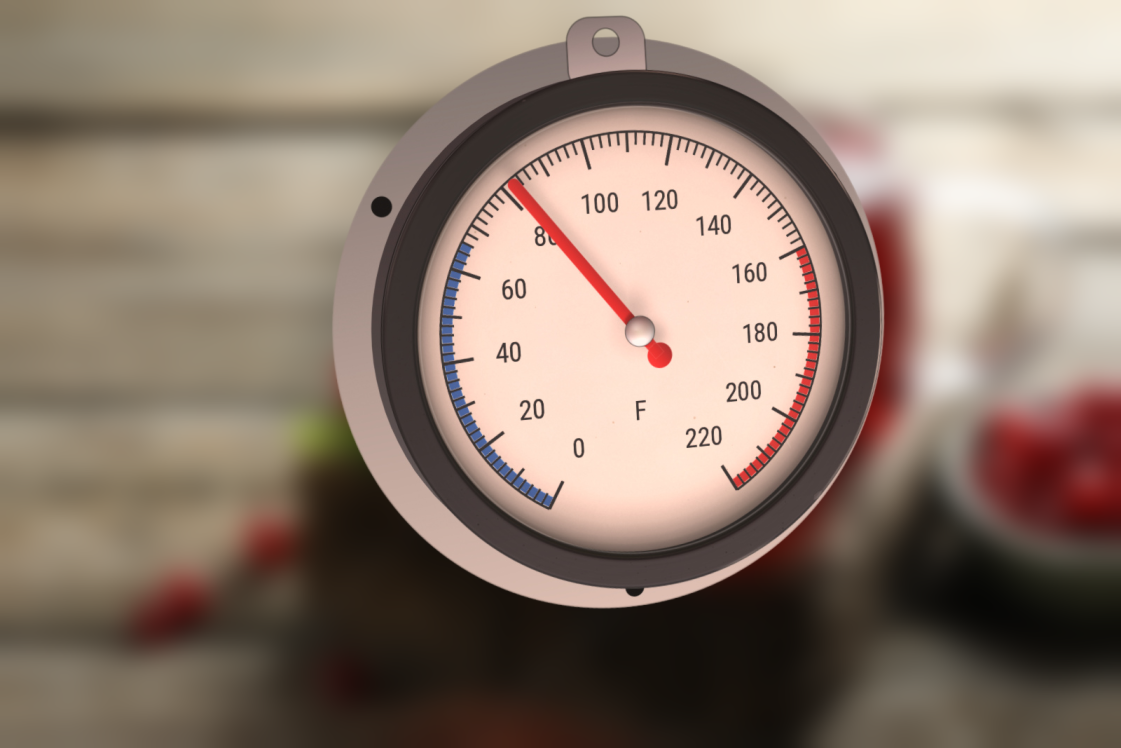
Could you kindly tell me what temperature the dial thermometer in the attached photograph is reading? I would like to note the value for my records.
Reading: 82 °F
